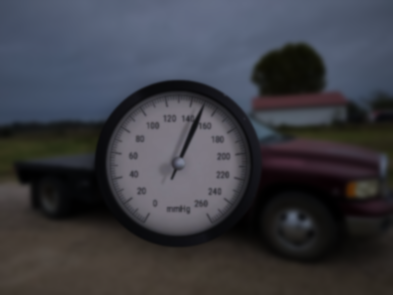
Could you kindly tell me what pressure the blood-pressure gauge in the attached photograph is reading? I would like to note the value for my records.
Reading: 150 mmHg
